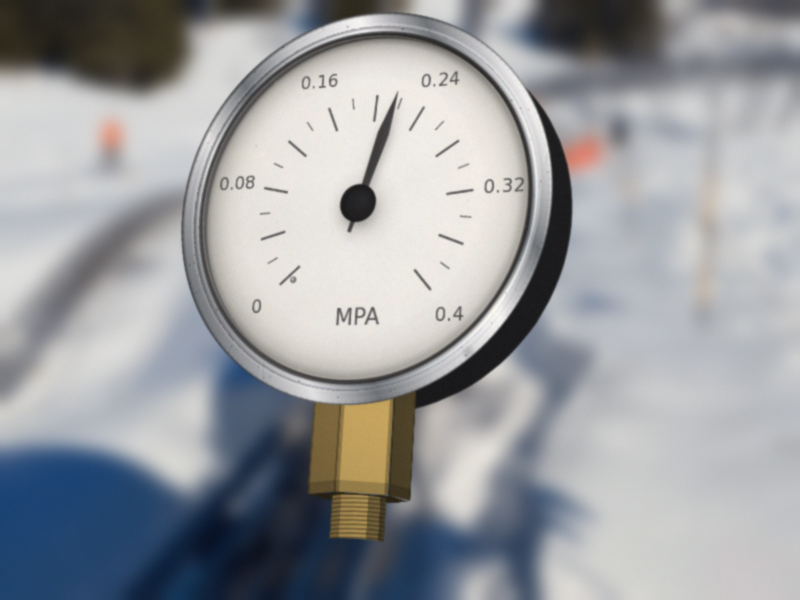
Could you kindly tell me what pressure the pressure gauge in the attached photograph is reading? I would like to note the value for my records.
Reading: 0.22 MPa
